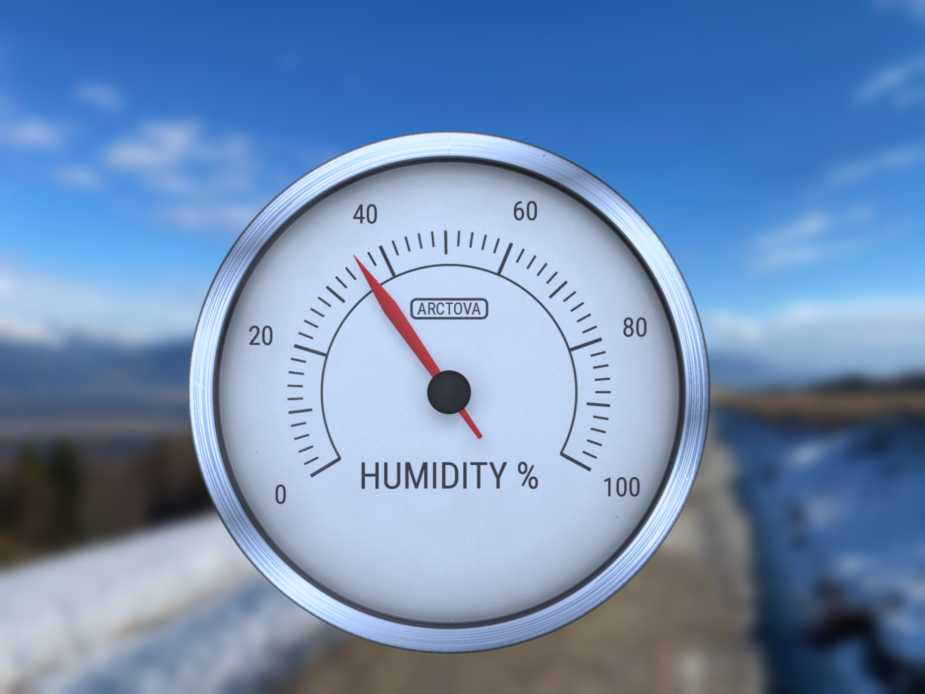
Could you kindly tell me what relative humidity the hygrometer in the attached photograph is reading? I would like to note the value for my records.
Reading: 36 %
